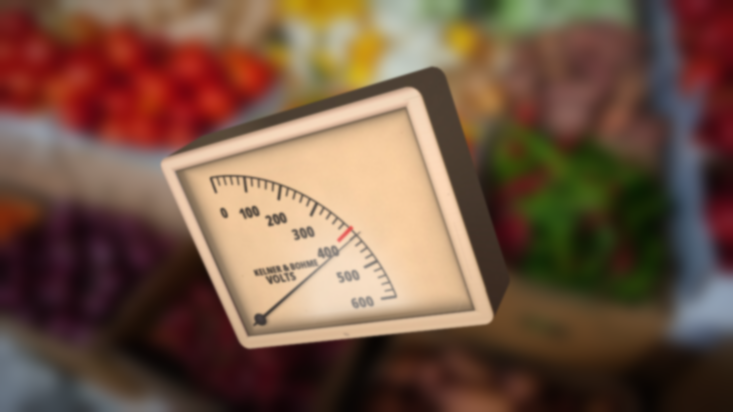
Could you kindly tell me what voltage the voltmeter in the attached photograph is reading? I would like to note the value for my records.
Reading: 420 V
